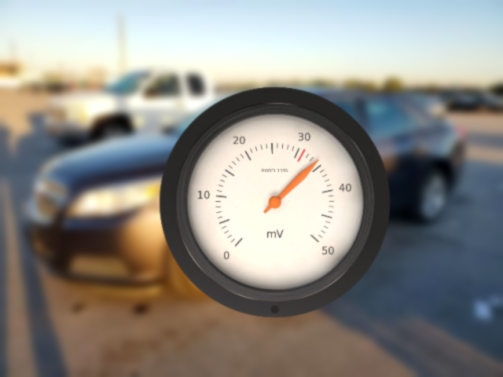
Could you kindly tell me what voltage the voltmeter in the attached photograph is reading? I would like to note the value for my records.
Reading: 34 mV
